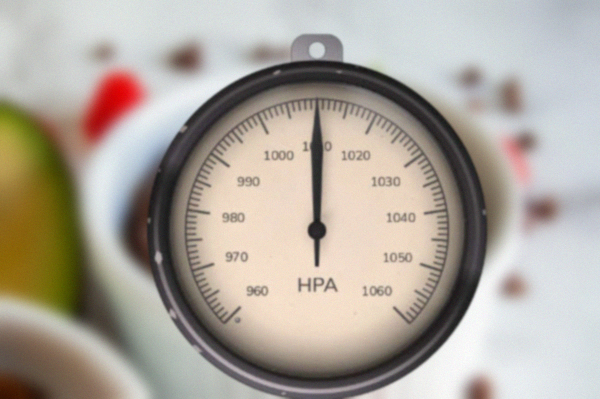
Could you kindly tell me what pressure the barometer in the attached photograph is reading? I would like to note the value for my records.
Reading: 1010 hPa
